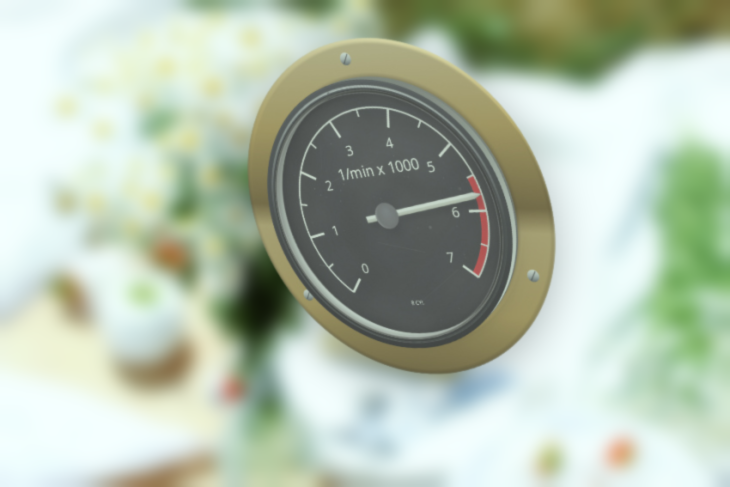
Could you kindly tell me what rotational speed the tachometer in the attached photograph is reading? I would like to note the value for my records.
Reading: 5750 rpm
